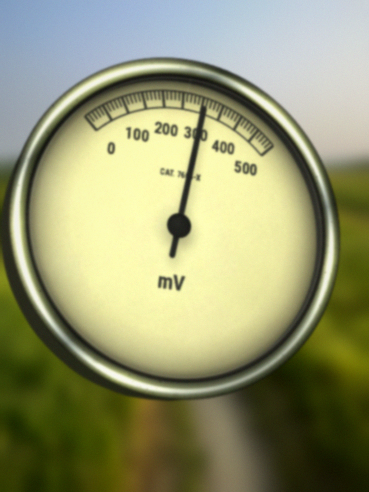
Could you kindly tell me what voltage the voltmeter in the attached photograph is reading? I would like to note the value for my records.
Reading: 300 mV
